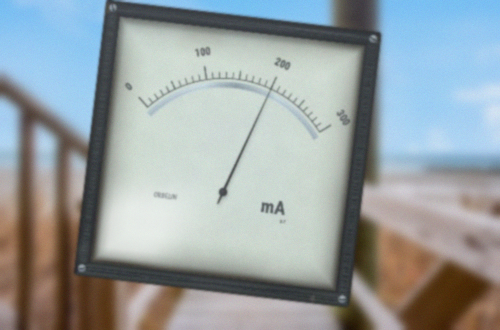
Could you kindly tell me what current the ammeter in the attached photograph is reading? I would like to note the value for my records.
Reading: 200 mA
